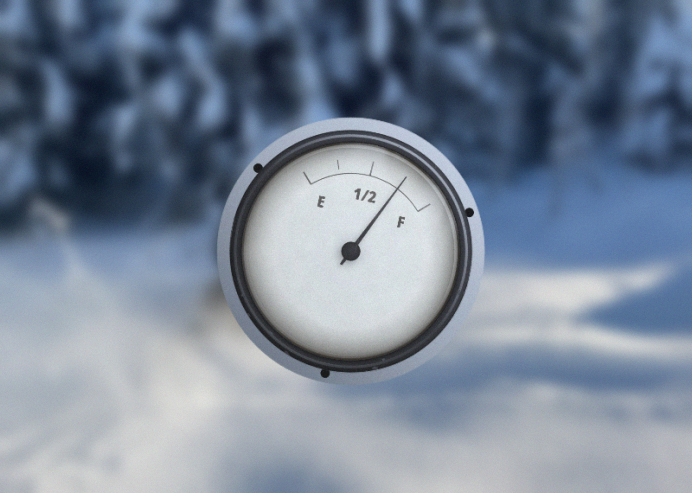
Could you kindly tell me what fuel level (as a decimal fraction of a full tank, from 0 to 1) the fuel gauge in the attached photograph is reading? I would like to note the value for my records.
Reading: 0.75
